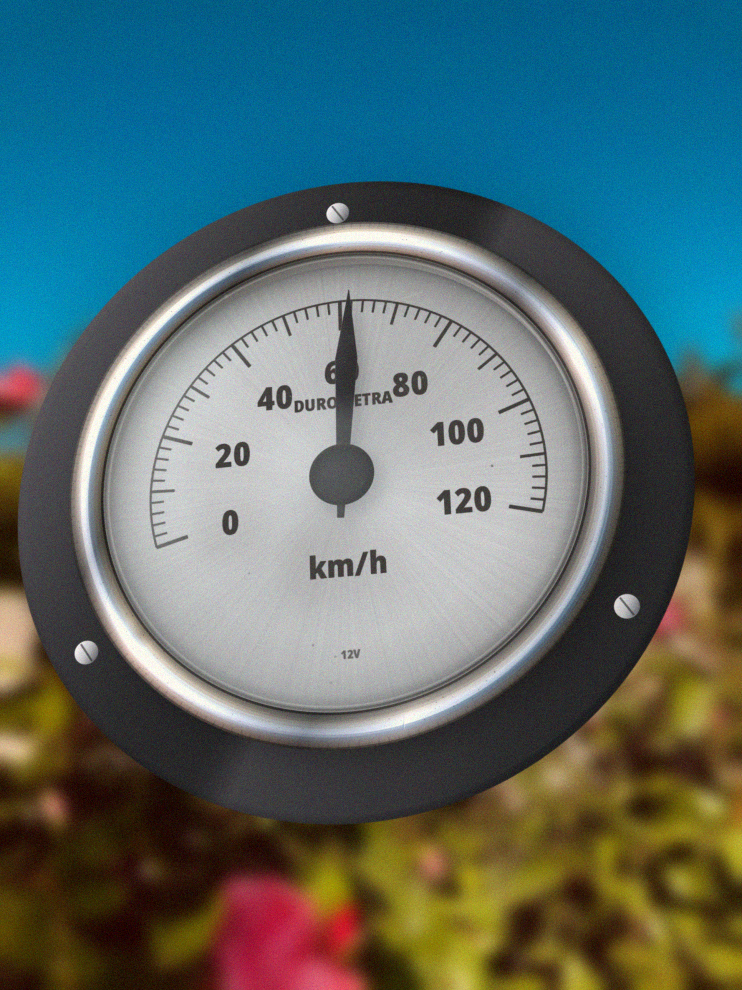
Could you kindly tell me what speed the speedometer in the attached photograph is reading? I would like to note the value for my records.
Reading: 62 km/h
